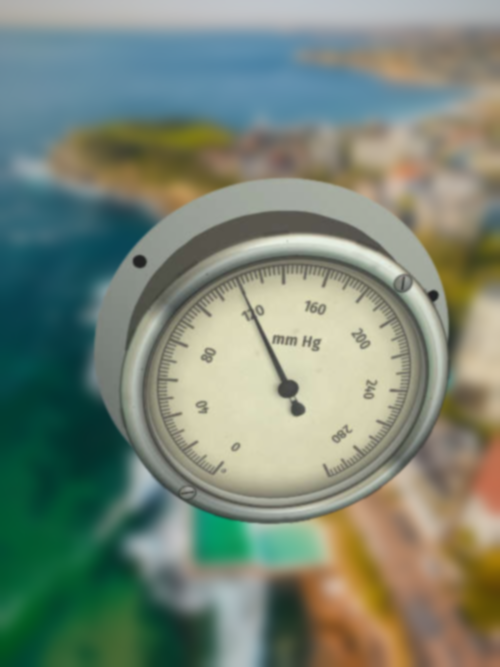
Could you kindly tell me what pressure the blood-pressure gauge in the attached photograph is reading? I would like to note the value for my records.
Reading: 120 mmHg
